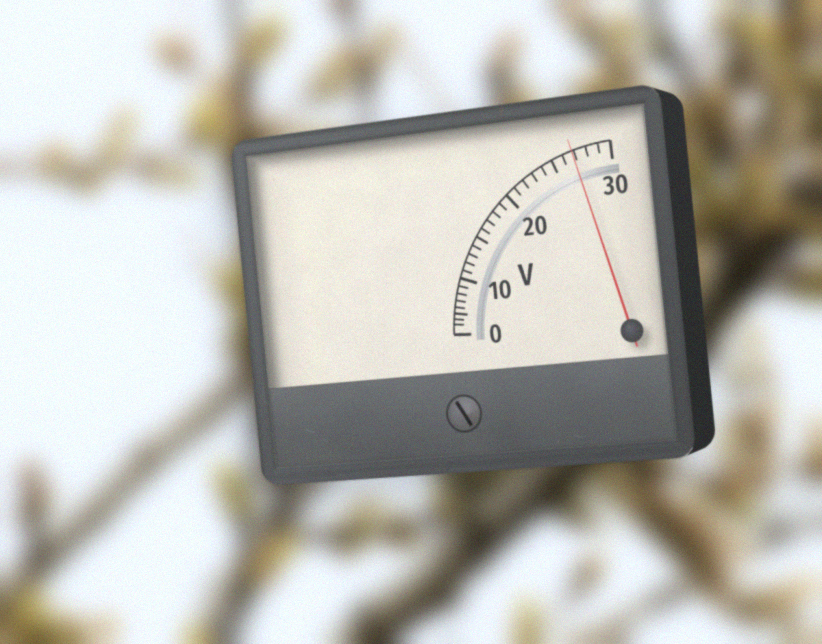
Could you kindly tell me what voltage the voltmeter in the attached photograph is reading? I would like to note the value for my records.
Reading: 27 V
